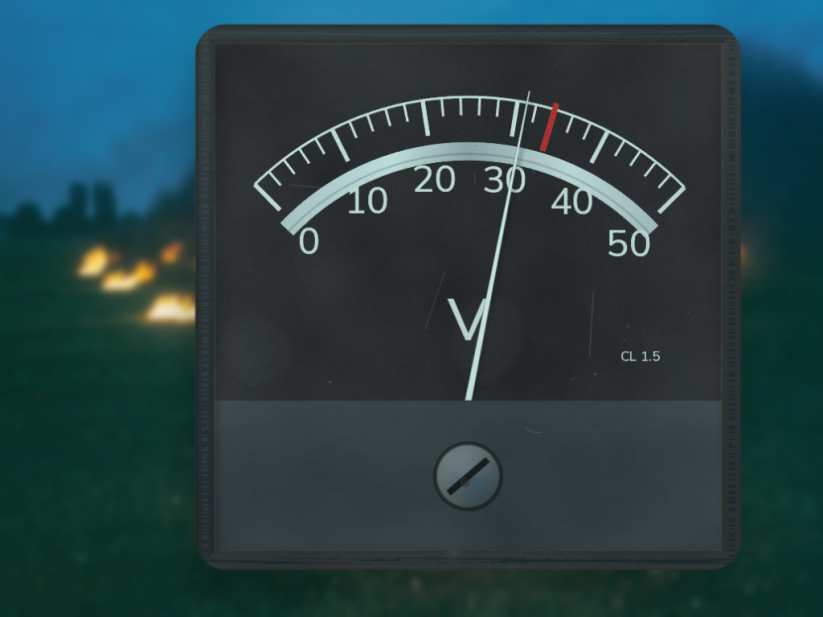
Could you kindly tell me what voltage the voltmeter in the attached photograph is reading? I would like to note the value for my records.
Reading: 31 V
